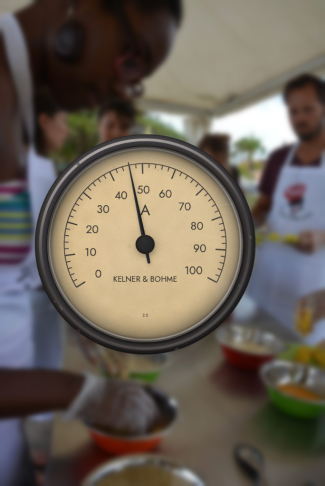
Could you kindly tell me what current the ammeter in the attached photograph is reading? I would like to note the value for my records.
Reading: 46 A
